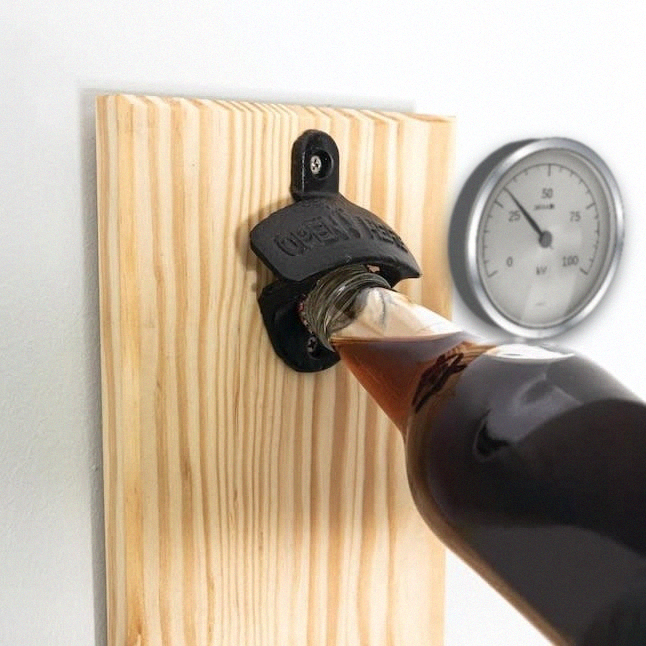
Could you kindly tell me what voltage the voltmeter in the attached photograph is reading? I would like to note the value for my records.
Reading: 30 kV
